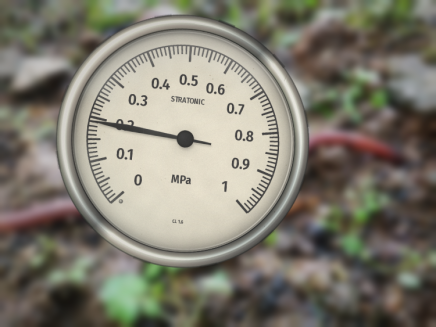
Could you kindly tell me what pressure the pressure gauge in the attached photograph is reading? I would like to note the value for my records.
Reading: 0.19 MPa
